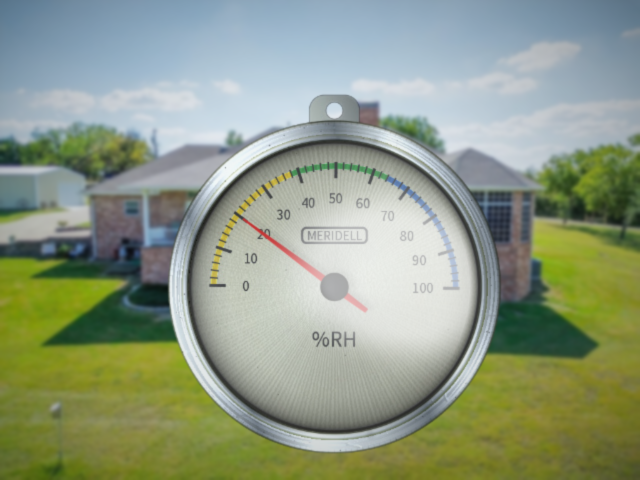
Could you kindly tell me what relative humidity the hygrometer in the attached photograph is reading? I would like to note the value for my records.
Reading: 20 %
